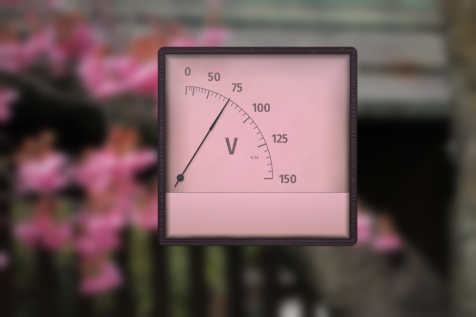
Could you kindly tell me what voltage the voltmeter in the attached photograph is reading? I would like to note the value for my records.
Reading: 75 V
